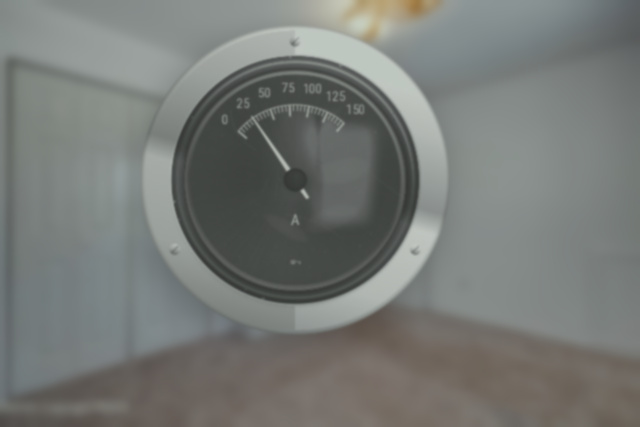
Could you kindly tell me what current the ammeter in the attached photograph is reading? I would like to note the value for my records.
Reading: 25 A
